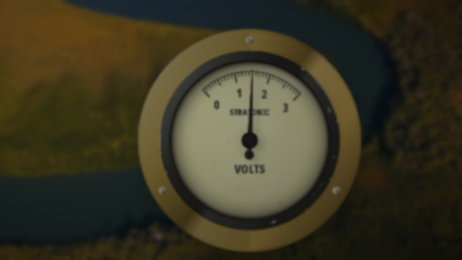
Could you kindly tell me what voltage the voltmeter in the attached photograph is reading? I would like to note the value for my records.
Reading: 1.5 V
